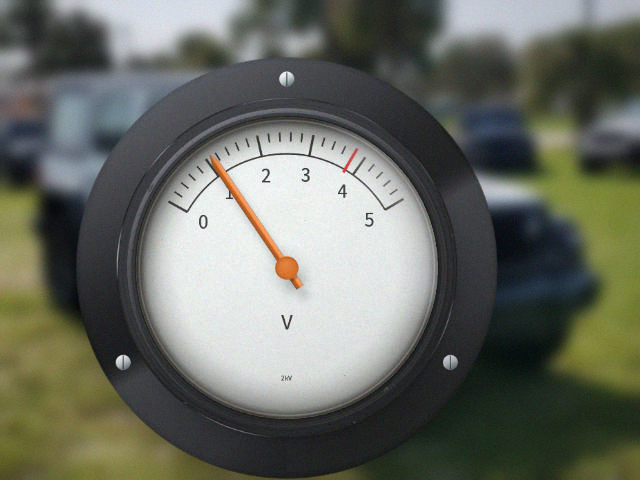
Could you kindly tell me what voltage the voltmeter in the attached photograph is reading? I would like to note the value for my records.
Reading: 1.1 V
